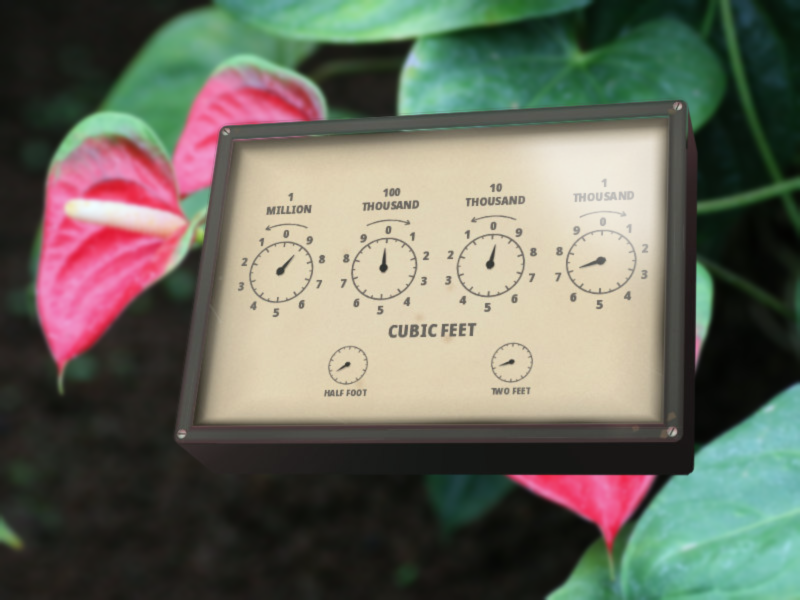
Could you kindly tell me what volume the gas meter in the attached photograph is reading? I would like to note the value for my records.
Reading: 899700 ft³
